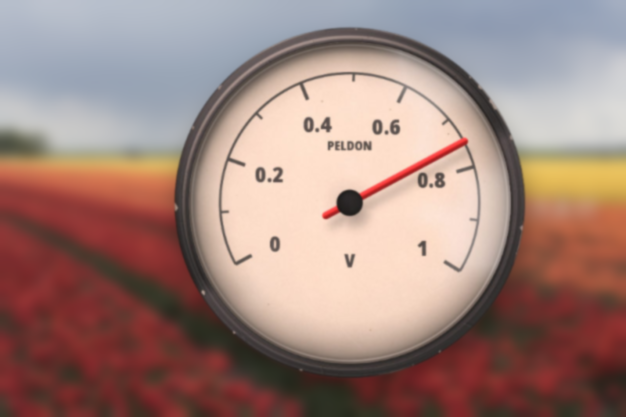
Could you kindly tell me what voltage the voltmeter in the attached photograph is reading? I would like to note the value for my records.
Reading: 0.75 V
